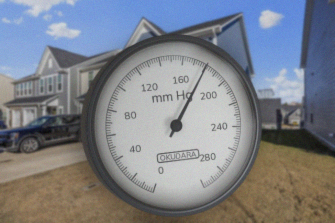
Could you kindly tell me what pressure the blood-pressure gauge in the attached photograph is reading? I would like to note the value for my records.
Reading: 180 mmHg
